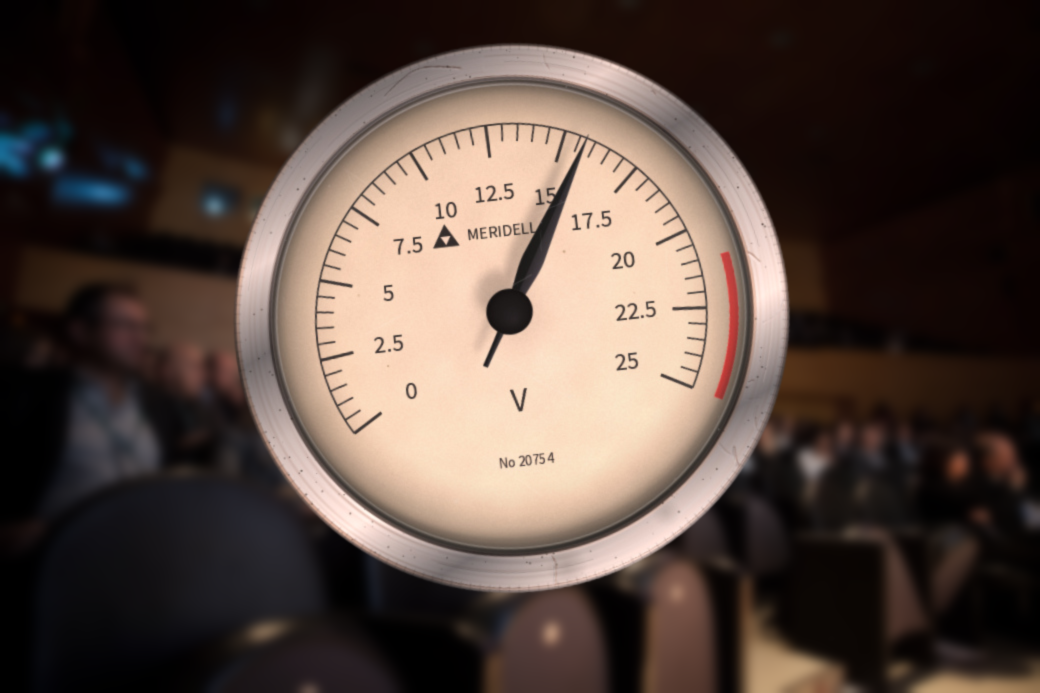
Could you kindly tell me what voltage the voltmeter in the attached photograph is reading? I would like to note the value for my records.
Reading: 15.75 V
